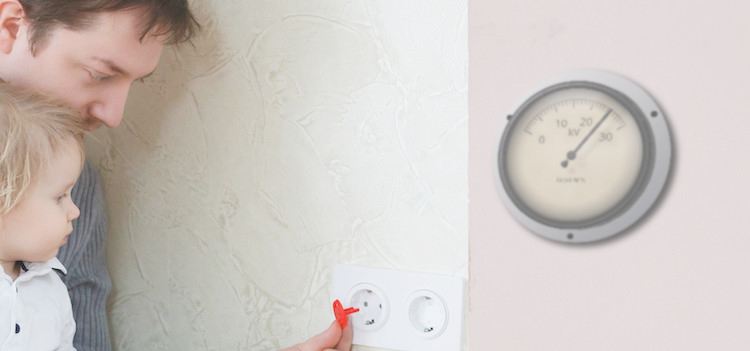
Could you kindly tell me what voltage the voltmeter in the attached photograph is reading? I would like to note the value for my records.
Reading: 25 kV
